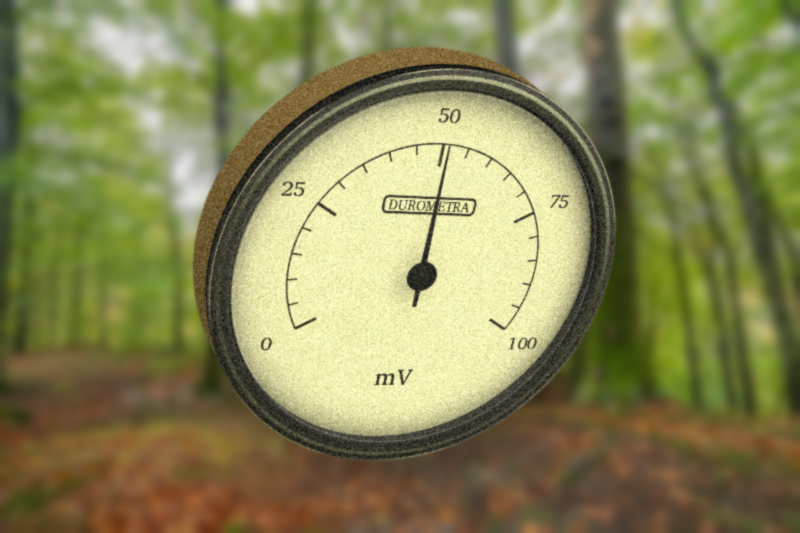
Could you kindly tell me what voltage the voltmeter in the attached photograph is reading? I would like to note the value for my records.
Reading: 50 mV
